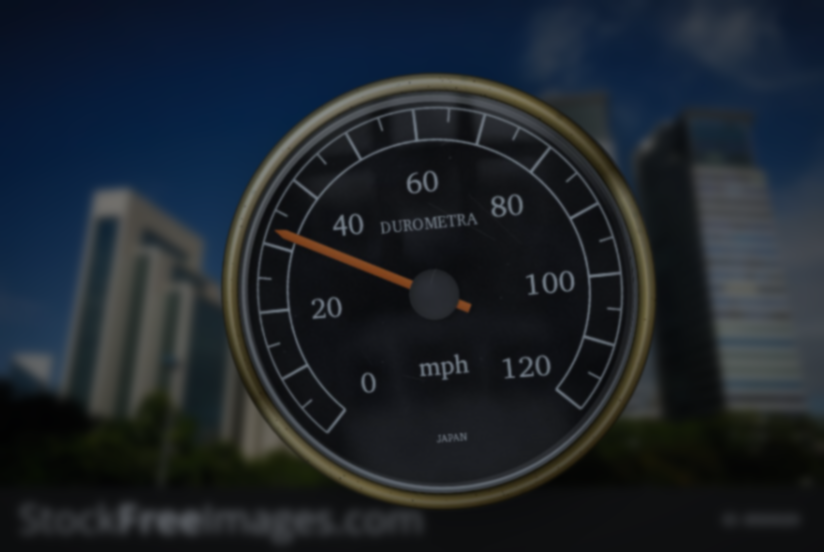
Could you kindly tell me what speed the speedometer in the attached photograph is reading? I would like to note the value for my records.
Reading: 32.5 mph
